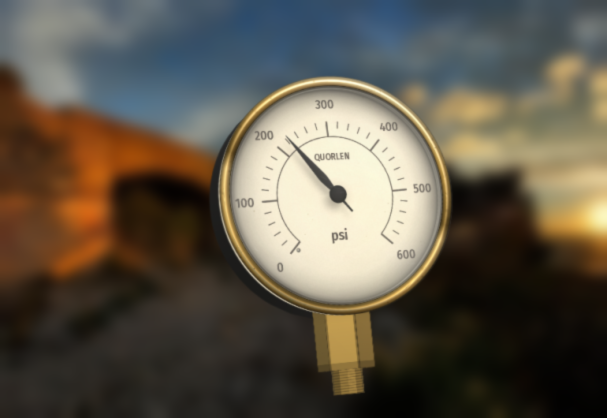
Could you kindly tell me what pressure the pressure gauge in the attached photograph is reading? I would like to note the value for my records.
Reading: 220 psi
